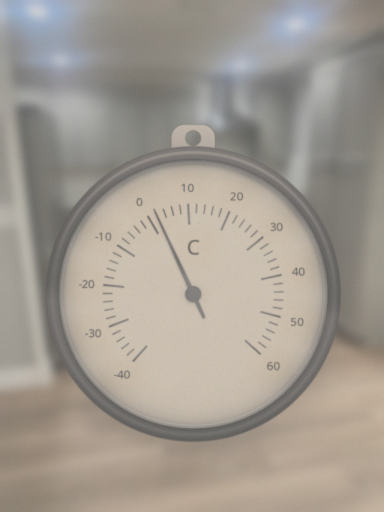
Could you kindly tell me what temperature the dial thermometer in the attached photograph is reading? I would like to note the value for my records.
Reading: 2 °C
